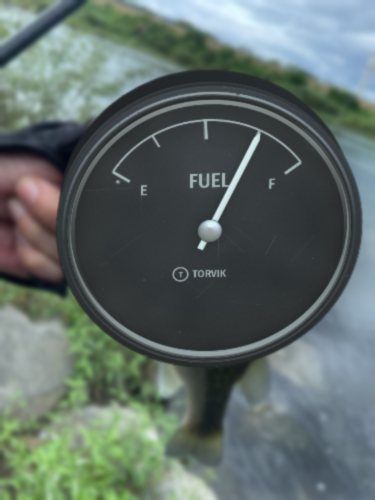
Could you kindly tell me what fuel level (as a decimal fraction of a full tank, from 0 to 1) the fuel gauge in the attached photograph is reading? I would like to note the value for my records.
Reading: 0.75
